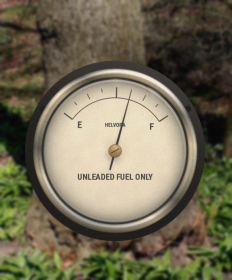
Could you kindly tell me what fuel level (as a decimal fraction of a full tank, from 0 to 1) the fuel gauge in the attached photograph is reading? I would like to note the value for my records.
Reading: 0.625
